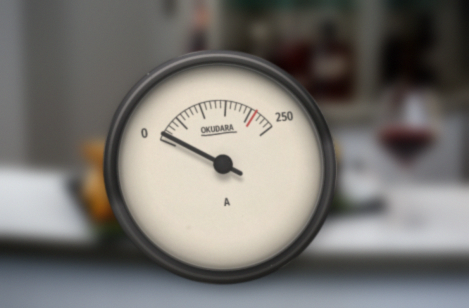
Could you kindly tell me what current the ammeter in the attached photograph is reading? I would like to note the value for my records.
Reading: 10 A
